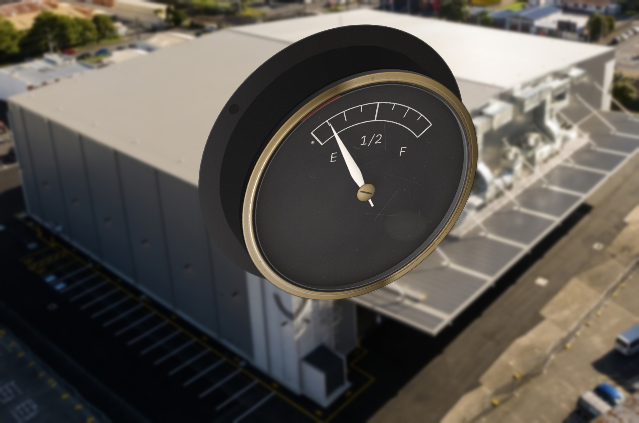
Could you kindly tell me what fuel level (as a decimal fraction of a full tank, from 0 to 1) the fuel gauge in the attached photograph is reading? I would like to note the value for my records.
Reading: 0.125
